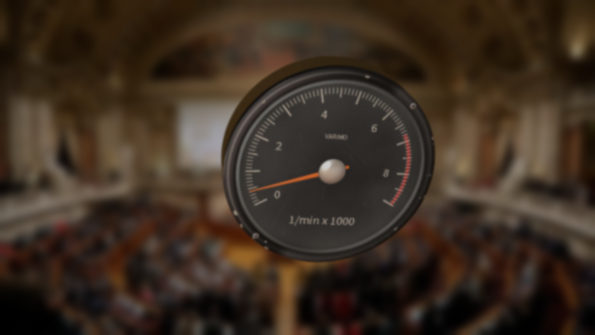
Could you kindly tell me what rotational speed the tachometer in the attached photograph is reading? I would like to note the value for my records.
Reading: 500 rpm
